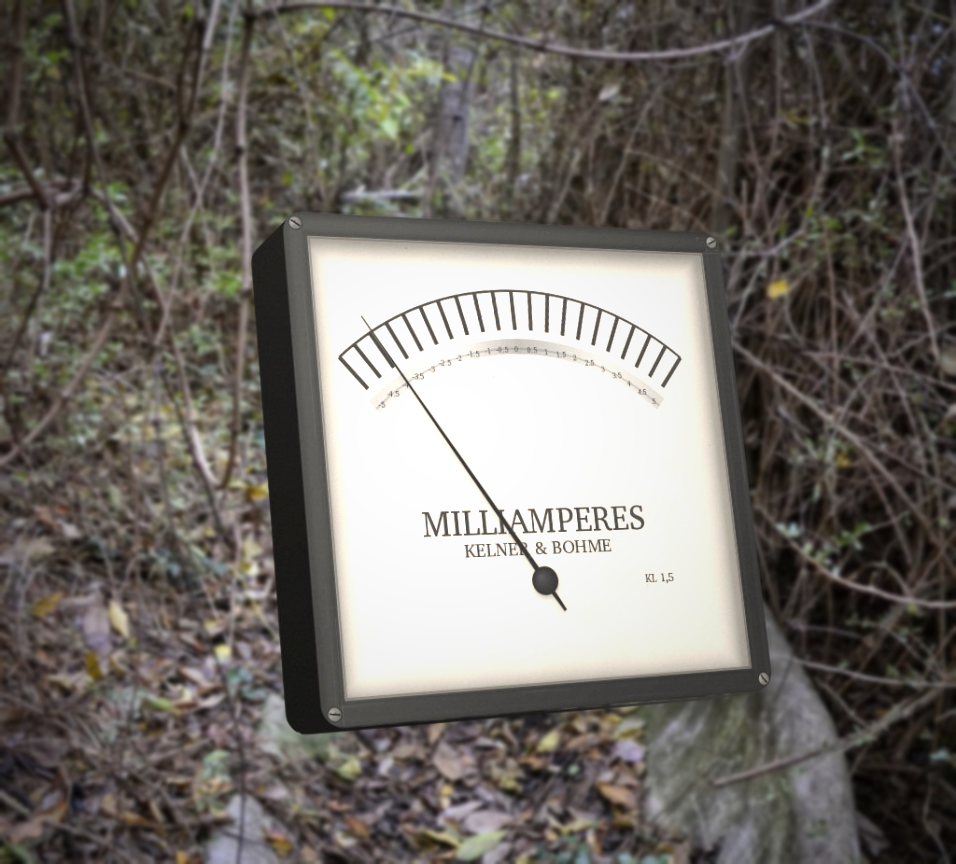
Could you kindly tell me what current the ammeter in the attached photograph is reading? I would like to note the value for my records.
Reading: -4 mA
